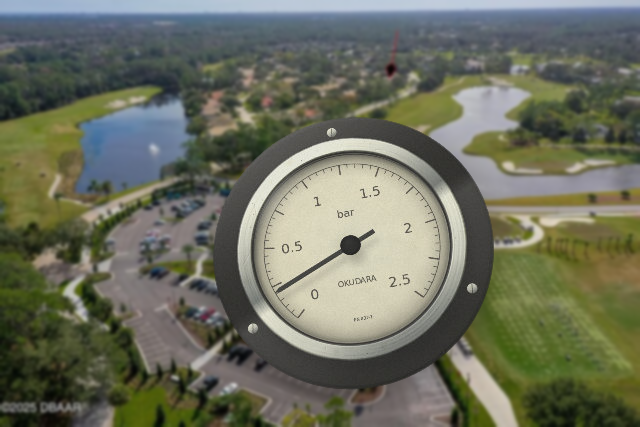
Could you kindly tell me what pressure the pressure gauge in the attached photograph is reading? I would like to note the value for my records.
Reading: 0.2 bar
